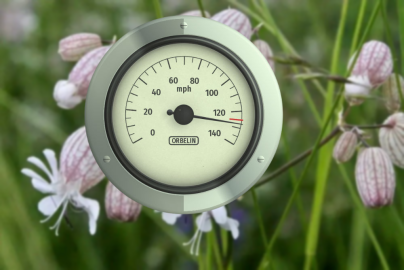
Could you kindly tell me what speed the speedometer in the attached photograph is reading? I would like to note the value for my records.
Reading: 127.5 mph
